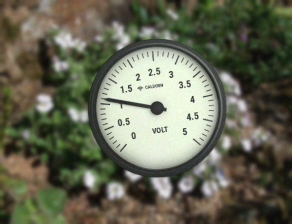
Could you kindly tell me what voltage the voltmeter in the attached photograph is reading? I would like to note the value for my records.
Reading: 1.1 V
